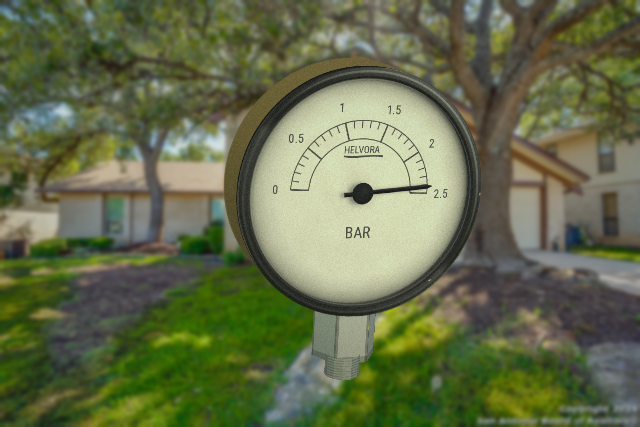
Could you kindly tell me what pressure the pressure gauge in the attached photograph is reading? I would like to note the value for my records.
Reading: 2.4 bar
